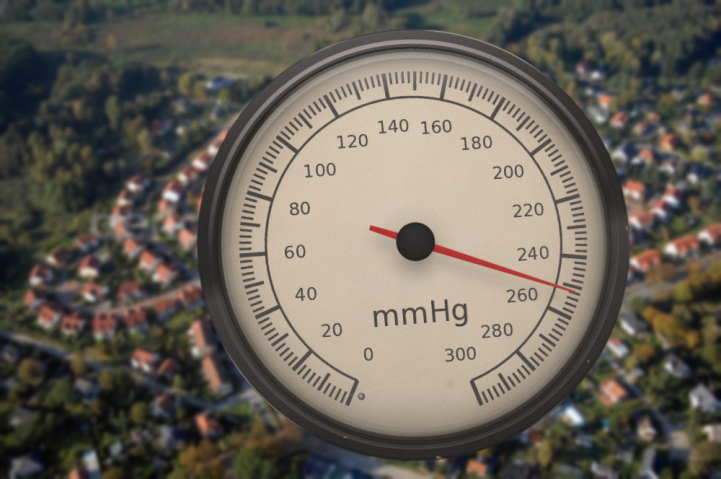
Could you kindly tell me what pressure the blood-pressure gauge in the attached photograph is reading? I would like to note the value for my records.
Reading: 252 mmHg
